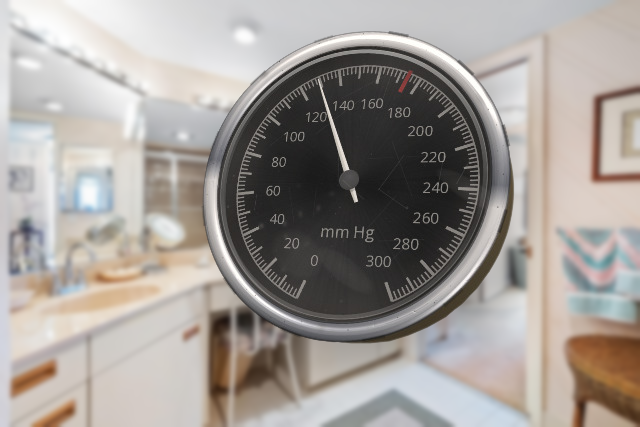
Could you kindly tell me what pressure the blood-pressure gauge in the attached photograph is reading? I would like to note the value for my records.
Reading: 130 mmHg
